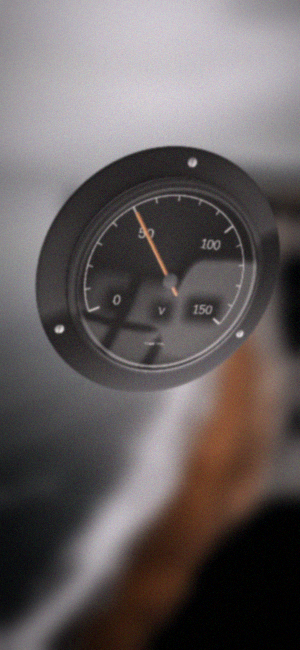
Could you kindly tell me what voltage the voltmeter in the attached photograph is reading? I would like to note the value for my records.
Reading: 50 V
